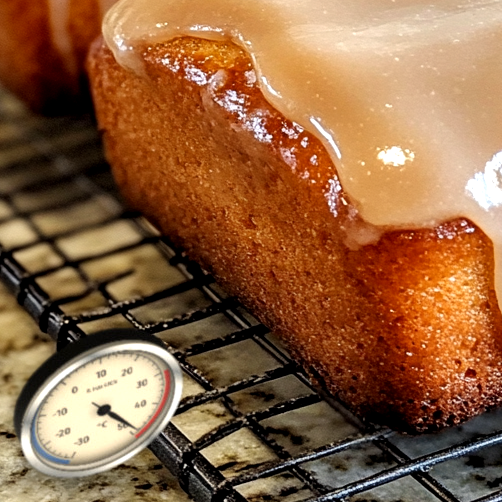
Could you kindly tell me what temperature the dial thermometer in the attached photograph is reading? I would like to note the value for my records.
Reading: 48 °C
